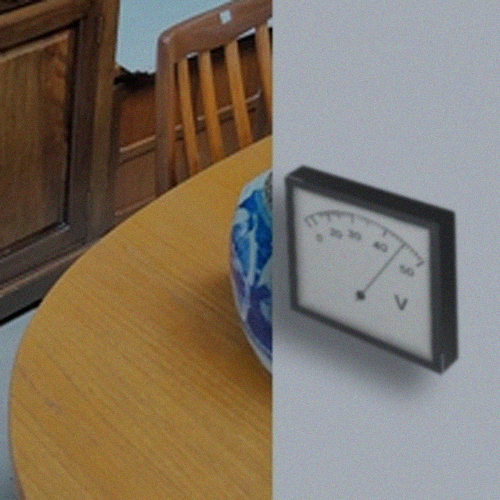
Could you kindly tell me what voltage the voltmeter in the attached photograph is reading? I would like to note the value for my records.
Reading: 45 V
